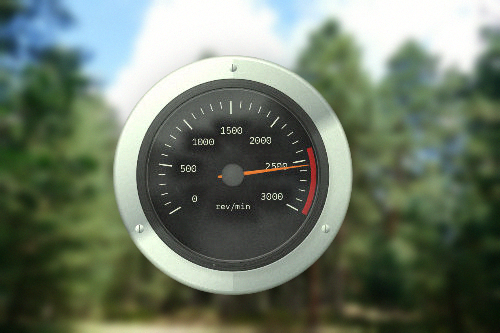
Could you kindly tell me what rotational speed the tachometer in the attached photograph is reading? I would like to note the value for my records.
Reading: 2550 rpm
